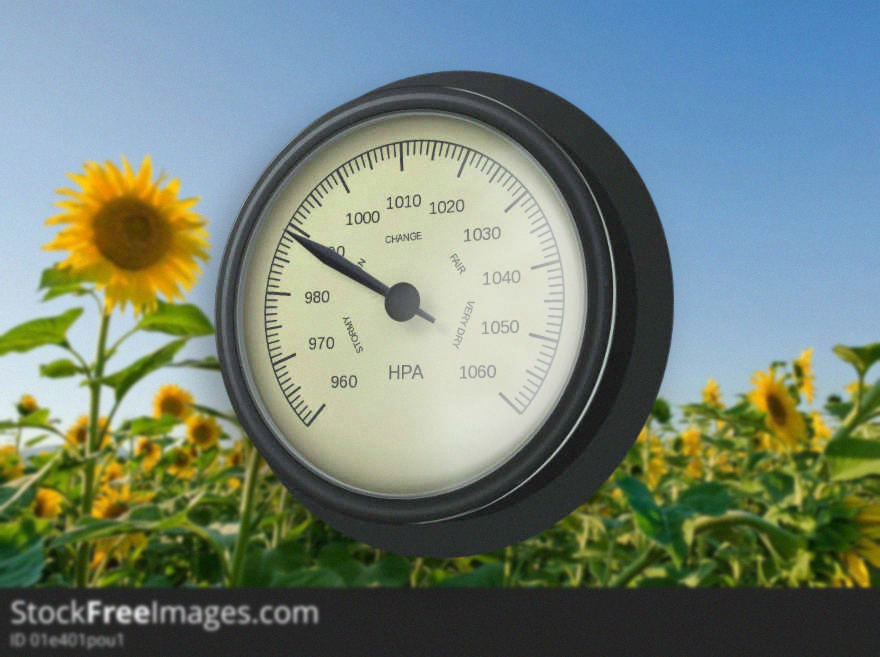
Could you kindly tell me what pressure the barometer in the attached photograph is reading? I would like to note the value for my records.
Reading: 989 hPa
